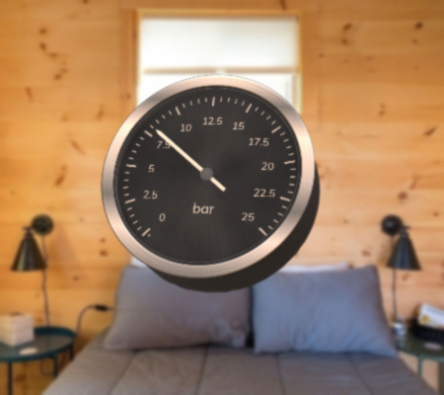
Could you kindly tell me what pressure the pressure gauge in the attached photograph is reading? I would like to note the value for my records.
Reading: 8 bar
